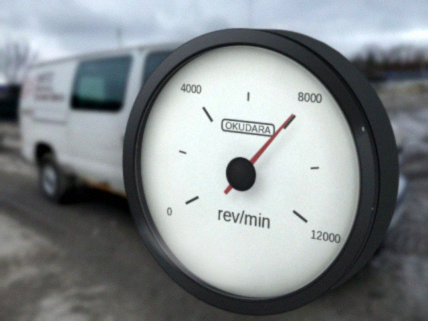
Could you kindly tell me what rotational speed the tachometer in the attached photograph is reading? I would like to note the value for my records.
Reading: 8000 rpm
